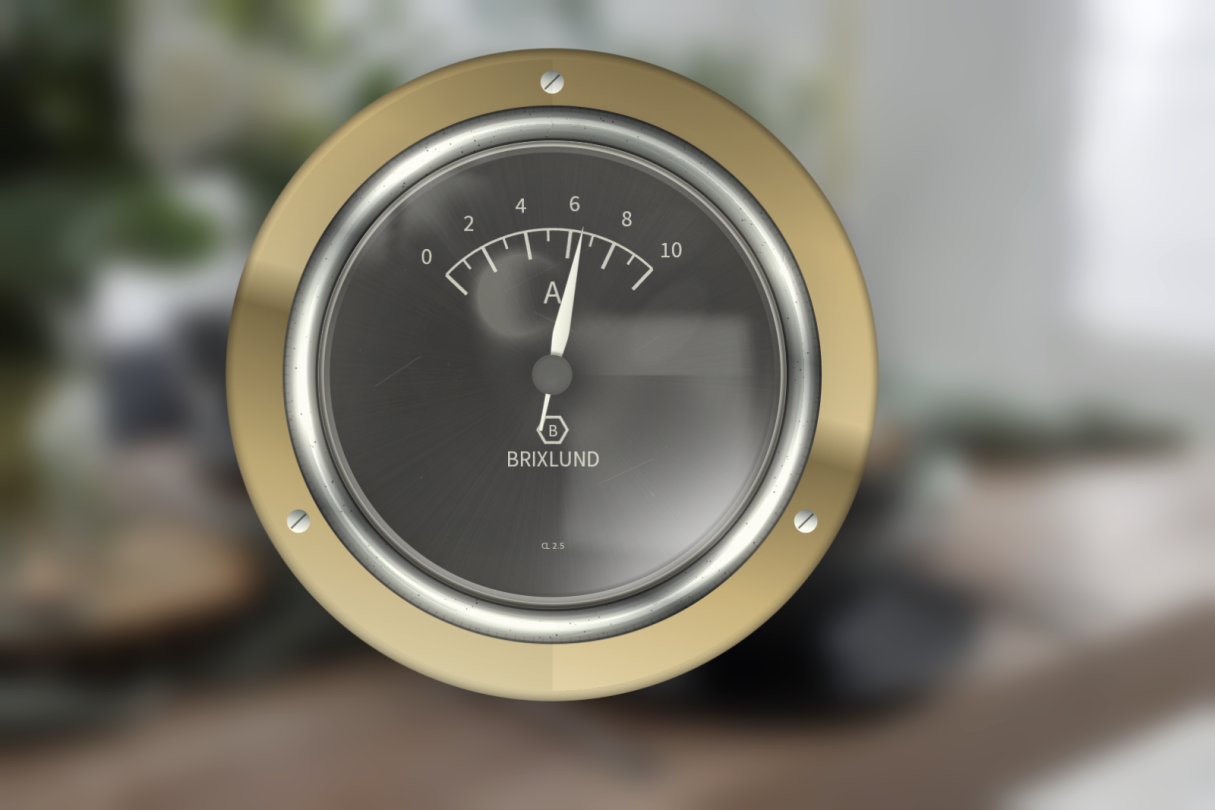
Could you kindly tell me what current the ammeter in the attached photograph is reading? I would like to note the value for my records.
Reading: 6.5 A
